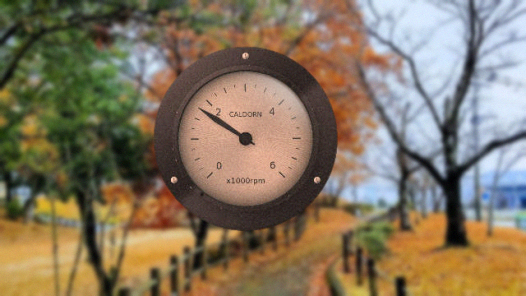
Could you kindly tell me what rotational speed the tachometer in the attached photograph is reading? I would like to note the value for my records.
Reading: 1750 rpm
